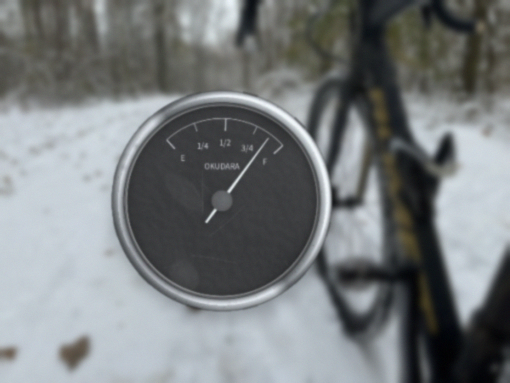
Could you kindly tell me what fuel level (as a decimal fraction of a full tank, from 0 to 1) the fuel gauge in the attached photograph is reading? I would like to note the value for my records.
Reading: 0.875
